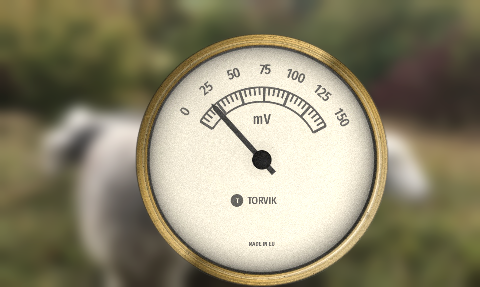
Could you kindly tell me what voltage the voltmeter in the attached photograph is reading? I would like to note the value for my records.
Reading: 20 mV
